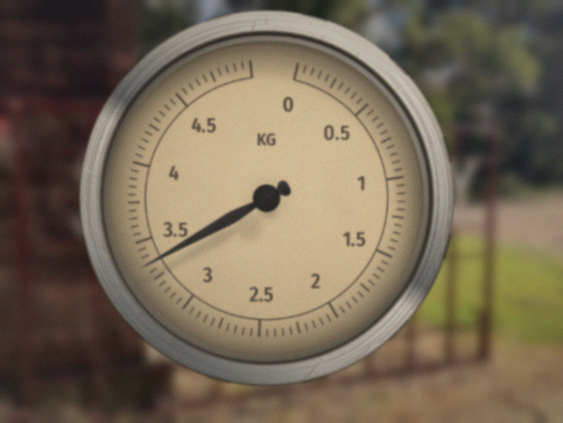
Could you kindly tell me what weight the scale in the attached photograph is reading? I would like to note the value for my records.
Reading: 3.35 kg
